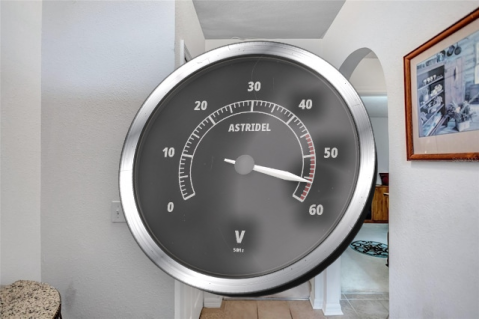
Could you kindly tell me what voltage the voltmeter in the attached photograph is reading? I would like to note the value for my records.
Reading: 56 V
